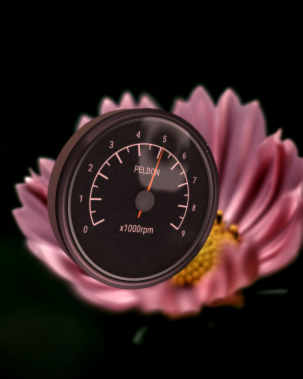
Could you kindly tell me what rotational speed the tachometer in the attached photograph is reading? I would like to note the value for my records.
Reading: 5000 rpm
